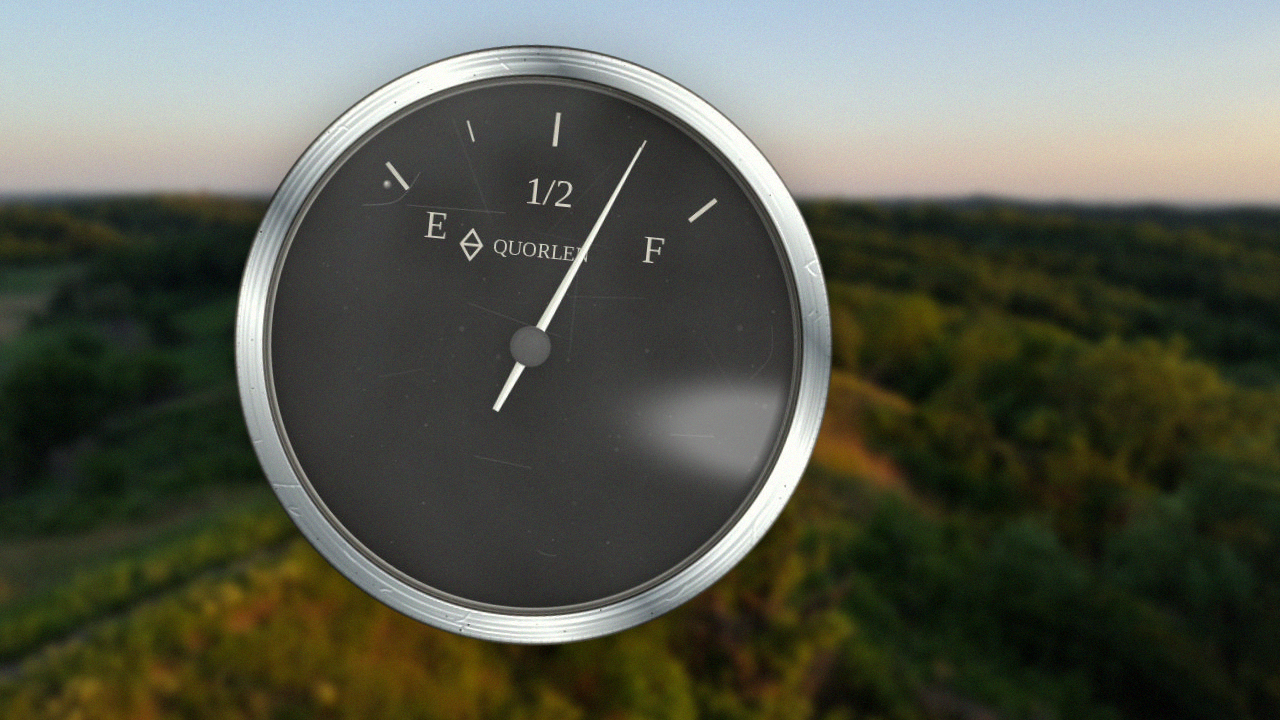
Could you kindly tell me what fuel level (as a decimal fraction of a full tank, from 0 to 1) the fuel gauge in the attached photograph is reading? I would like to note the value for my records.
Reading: 0.75
